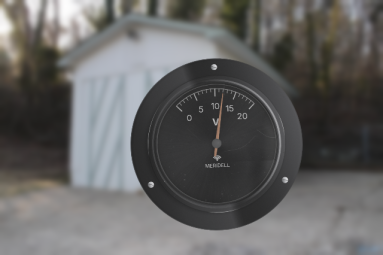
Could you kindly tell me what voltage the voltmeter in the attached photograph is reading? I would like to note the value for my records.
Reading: 12 V
